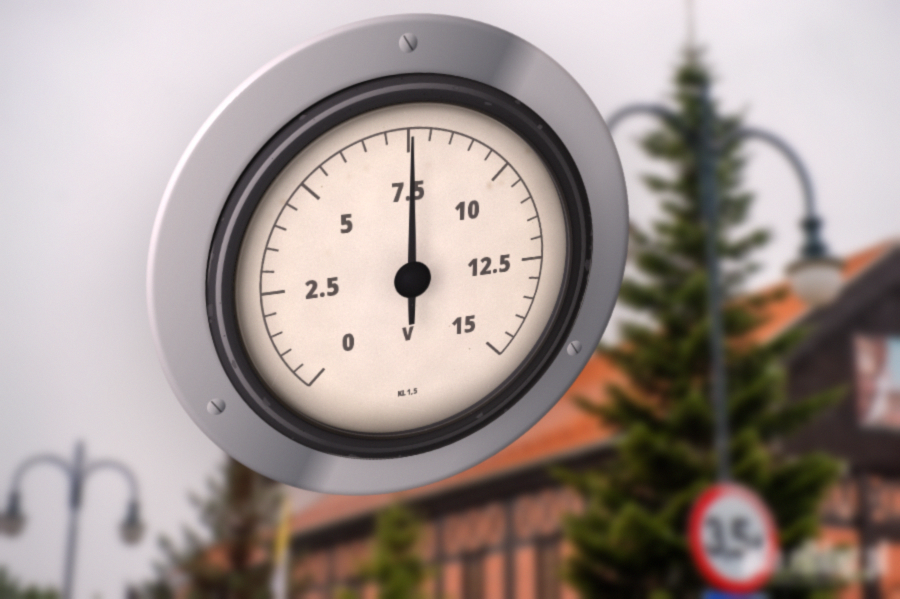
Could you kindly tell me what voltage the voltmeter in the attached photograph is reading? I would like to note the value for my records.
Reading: 7.5 V
